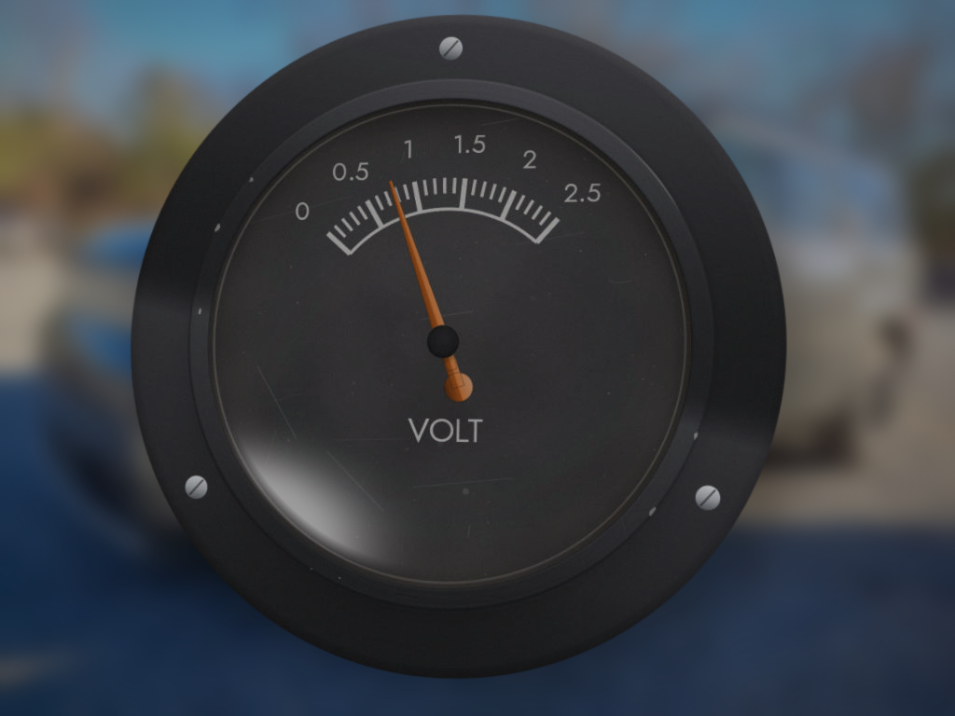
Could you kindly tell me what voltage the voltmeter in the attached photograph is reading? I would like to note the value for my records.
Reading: 0.8 V
